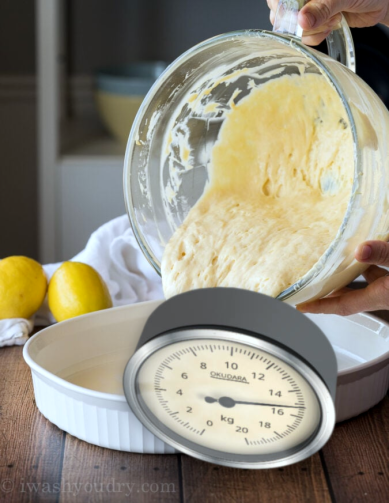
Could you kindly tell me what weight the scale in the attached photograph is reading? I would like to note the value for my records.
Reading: 15 kg
